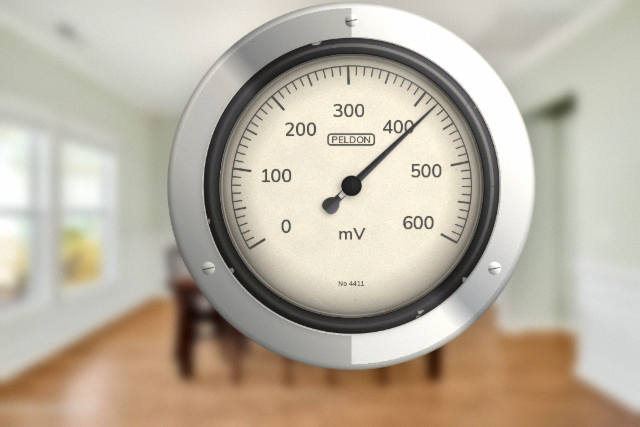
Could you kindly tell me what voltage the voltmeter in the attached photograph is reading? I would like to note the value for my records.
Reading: 420 mV
